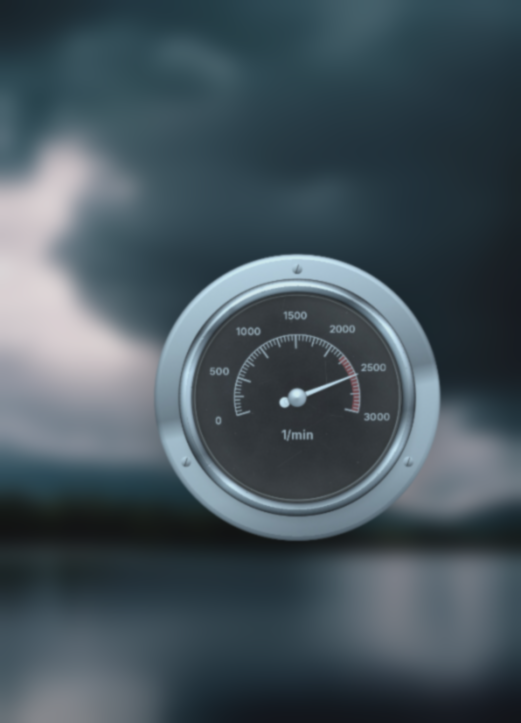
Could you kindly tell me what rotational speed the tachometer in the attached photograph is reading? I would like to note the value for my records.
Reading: 2500 rpm
